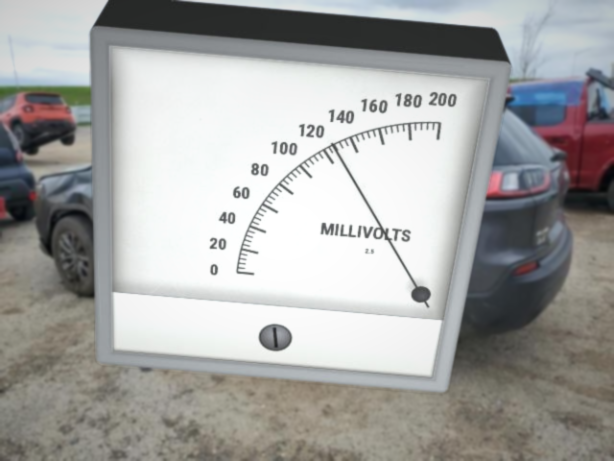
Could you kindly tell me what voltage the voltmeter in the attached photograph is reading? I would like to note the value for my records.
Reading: 128 mV
